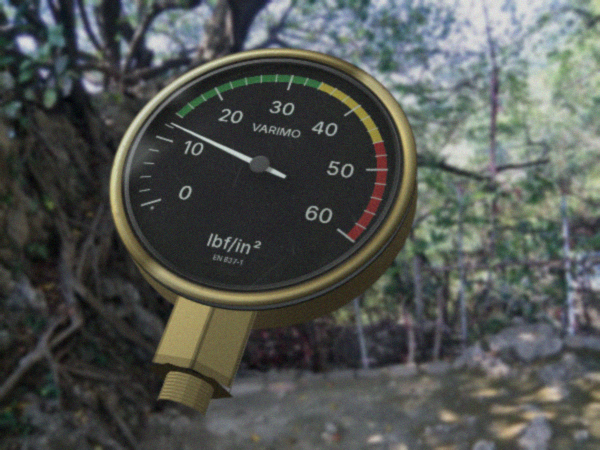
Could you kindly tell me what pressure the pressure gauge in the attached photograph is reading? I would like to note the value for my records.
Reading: 12 psi
